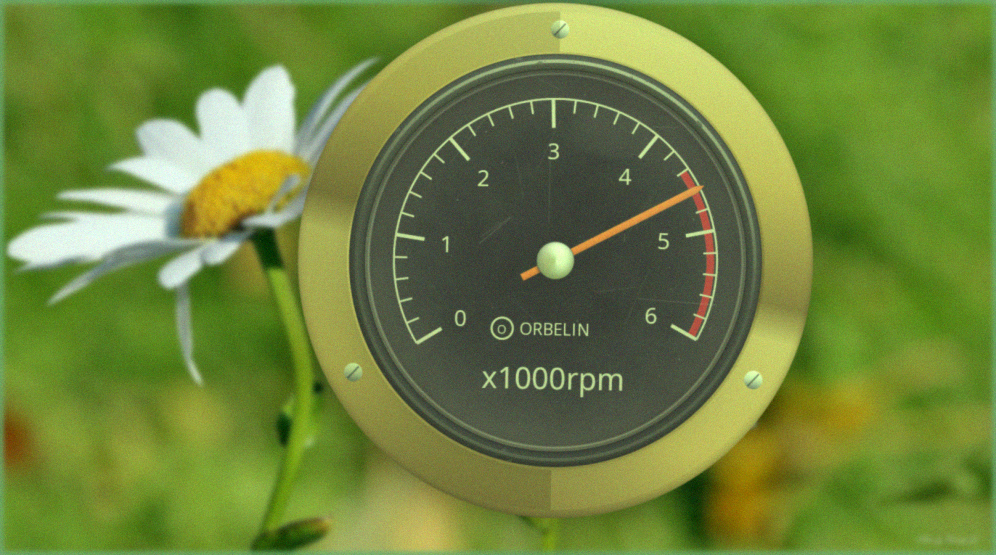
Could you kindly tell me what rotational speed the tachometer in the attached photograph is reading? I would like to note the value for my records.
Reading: 4600 rpm
